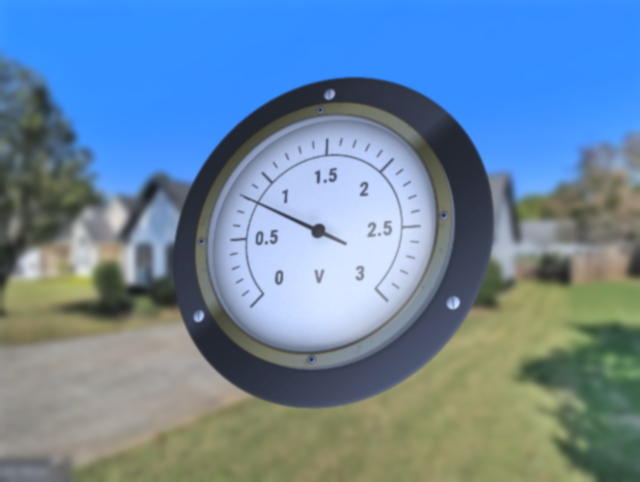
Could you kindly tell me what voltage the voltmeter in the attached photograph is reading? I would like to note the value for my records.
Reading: 0.8 V
